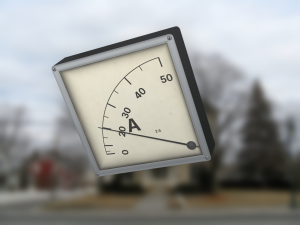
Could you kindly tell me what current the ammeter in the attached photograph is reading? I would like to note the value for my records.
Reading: 20 A
